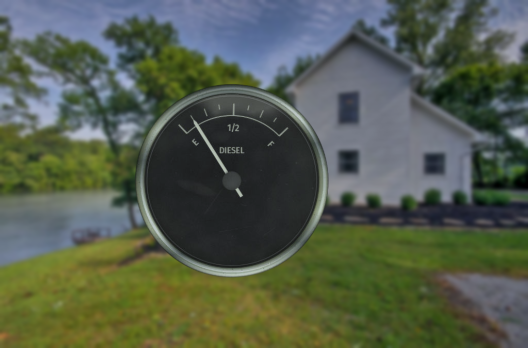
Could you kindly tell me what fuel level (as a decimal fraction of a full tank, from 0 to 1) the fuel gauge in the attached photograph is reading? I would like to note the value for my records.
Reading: 0.125
